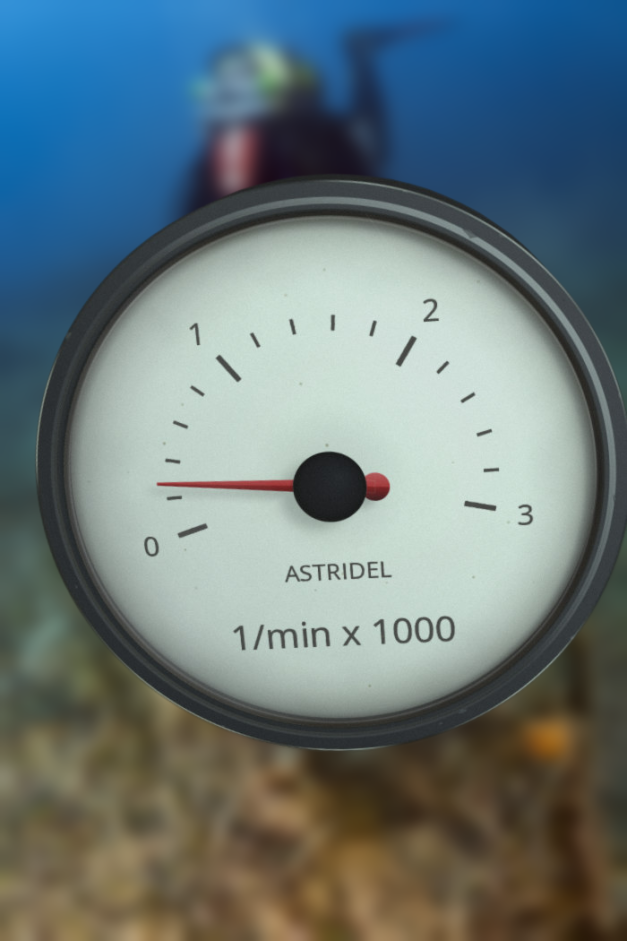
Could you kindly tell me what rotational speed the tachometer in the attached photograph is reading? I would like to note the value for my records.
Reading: 300 rpm
